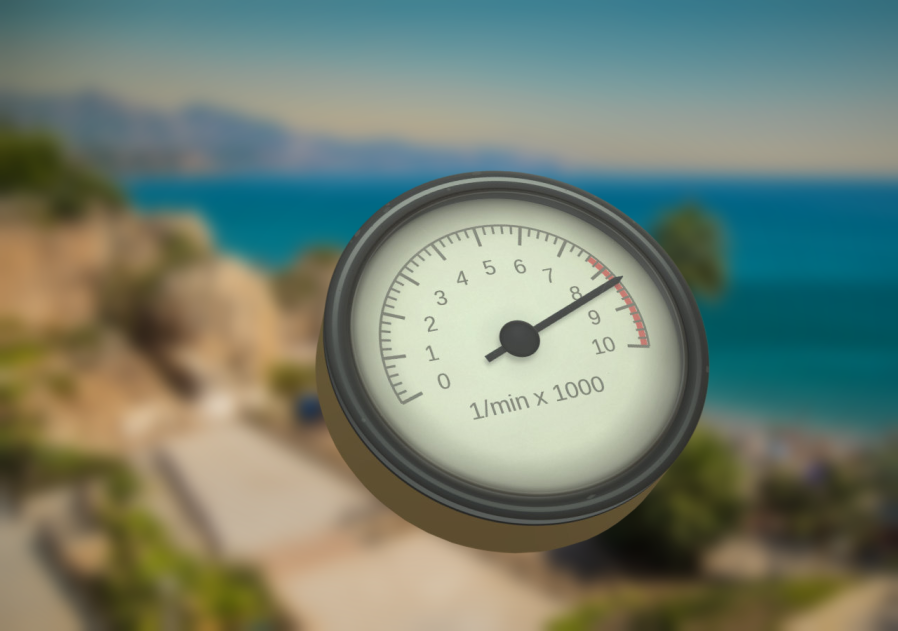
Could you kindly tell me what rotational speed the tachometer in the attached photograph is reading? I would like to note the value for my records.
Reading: 8400 rpm
